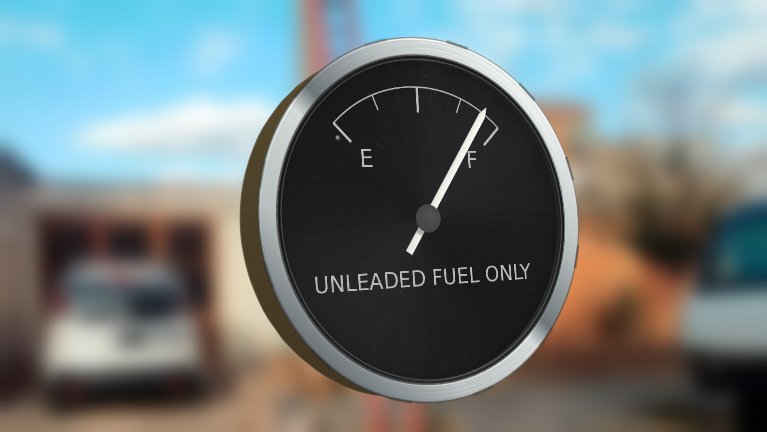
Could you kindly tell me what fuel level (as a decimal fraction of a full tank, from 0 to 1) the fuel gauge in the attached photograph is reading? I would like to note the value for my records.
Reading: 0.875
